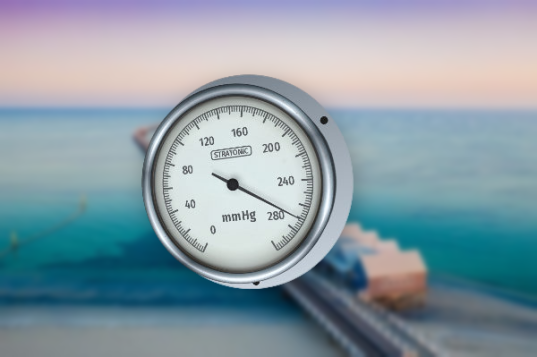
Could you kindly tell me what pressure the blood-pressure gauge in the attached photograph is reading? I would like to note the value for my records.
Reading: 270 mmHg
